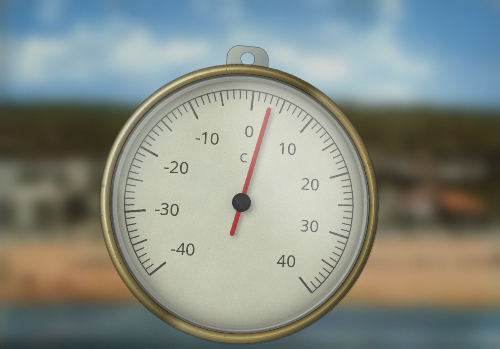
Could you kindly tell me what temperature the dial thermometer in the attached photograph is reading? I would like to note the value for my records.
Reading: 3 °C
